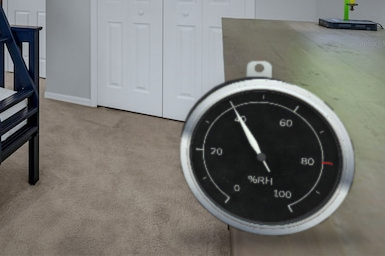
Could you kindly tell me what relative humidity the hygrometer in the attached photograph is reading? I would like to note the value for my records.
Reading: 40 %
